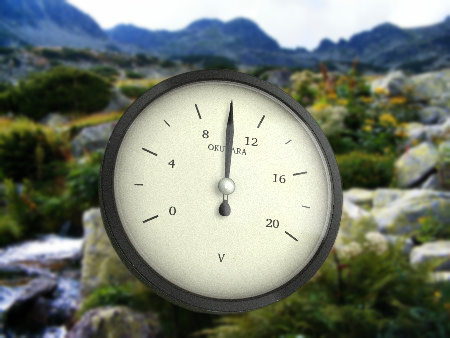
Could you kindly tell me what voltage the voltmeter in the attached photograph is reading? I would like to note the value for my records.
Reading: 10 V
